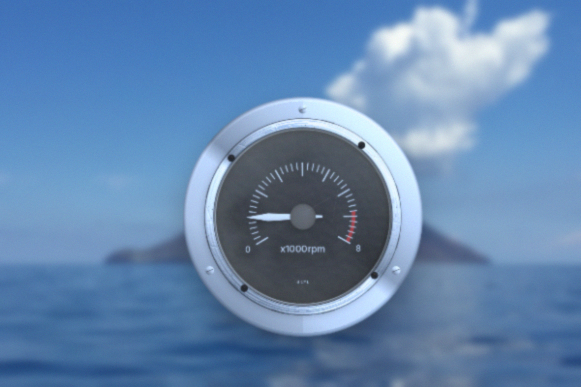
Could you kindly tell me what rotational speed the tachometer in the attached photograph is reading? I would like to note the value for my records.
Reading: 1000 rpm
